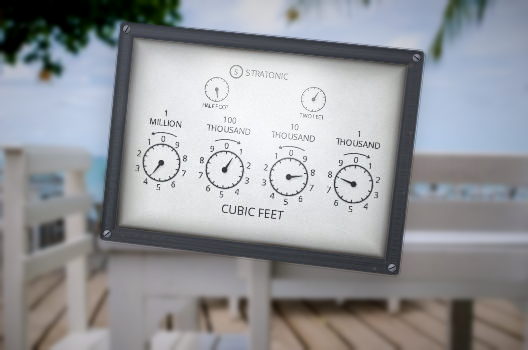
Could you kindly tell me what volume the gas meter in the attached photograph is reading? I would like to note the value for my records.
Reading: 407800 ft³
